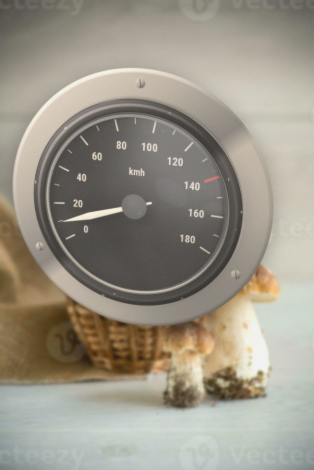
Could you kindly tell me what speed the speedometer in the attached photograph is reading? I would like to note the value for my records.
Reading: 10 km/h
